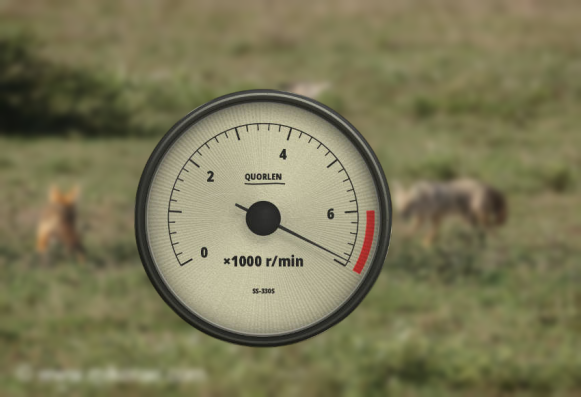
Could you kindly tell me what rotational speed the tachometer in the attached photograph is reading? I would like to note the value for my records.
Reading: 6900 rpm
